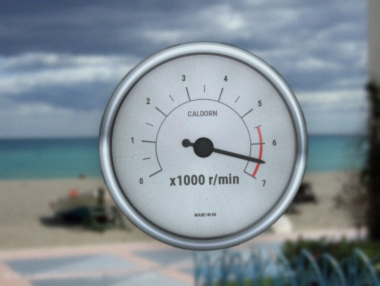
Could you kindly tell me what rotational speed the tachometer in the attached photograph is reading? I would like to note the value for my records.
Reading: 6500 rpm
